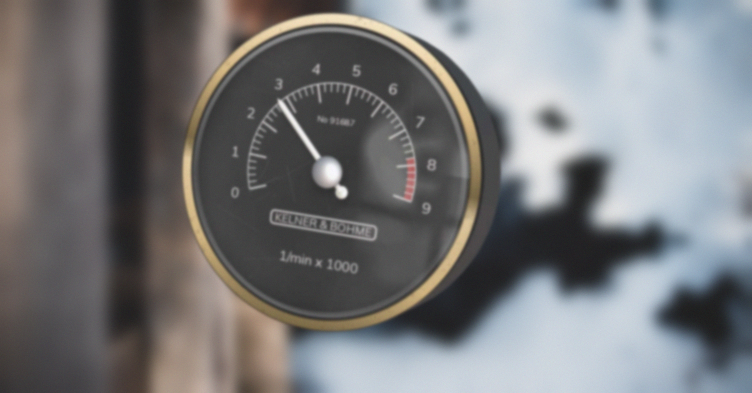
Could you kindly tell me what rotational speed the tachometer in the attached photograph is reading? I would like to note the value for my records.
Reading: 2800 rpm
